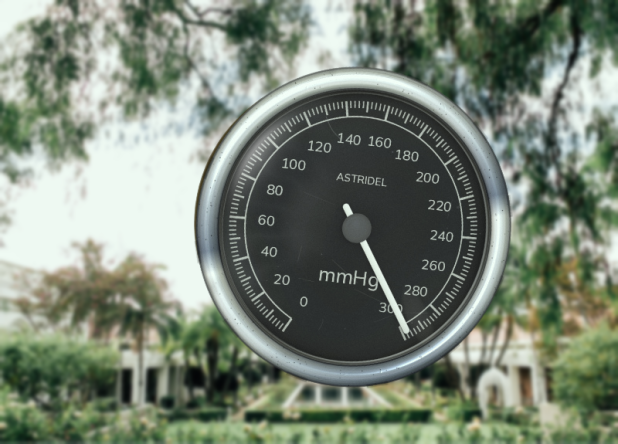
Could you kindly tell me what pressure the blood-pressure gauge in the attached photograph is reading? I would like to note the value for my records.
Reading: 298 mmHg
